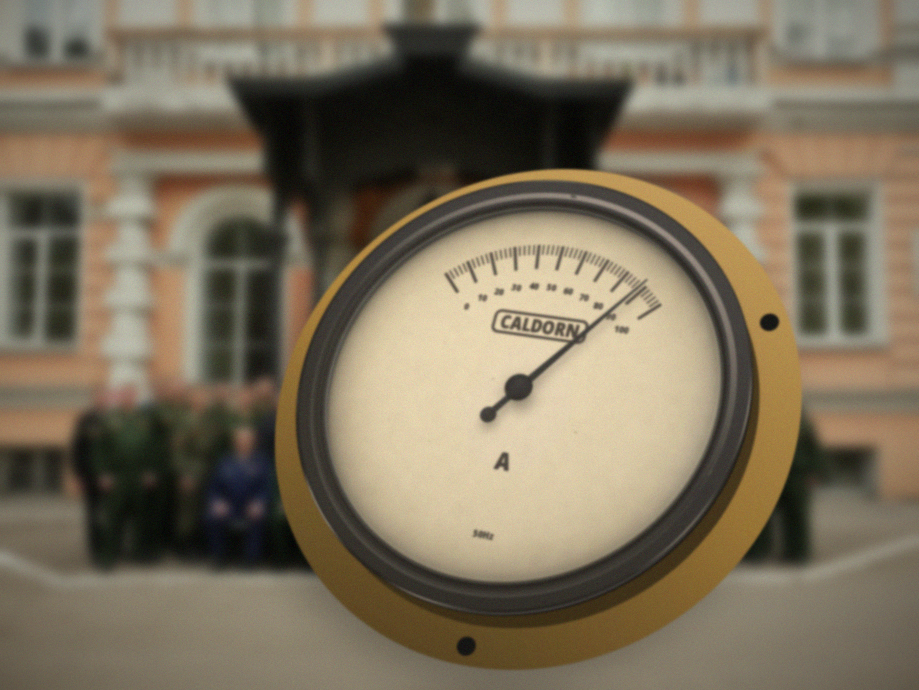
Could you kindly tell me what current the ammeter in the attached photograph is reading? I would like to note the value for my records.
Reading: 90 A
